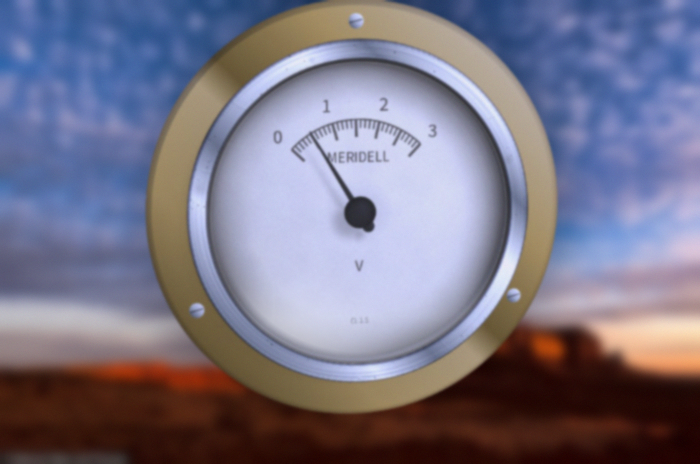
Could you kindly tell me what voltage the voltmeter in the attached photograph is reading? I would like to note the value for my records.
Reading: 0.5 V
